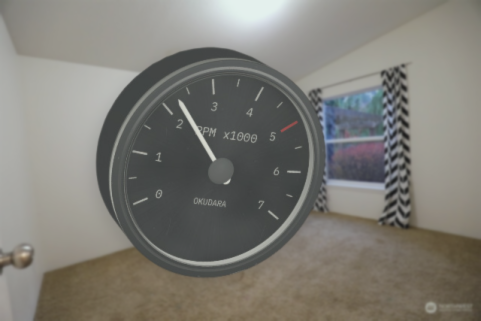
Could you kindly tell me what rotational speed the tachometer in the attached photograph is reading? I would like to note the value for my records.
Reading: 2250 rpm
